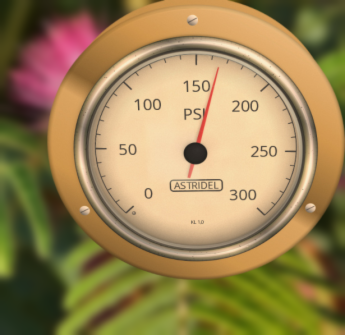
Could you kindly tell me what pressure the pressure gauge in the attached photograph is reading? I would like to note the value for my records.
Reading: 165 psi
